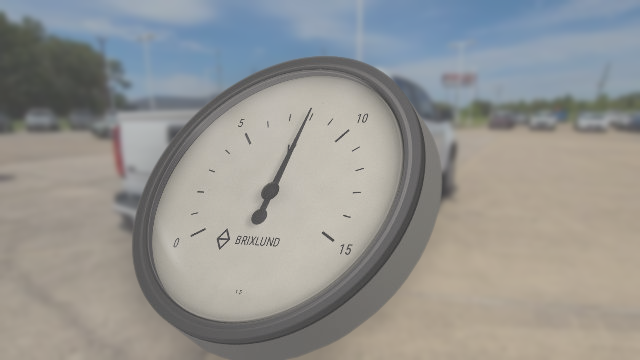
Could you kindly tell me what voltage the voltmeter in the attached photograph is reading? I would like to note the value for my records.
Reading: 8 V
